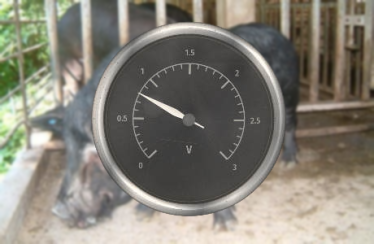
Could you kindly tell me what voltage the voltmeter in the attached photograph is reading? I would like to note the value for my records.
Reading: 0.8 V
